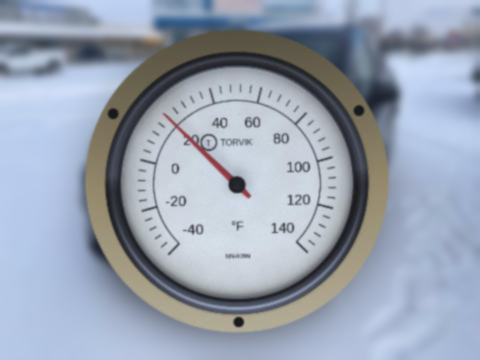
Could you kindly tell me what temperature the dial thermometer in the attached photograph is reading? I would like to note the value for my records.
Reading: 20 °F
